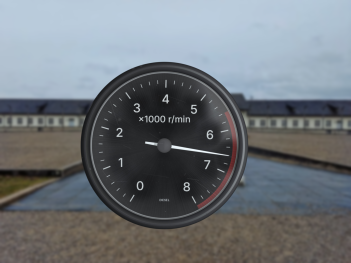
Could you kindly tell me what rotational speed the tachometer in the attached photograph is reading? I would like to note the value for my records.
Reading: 6600 rpm
